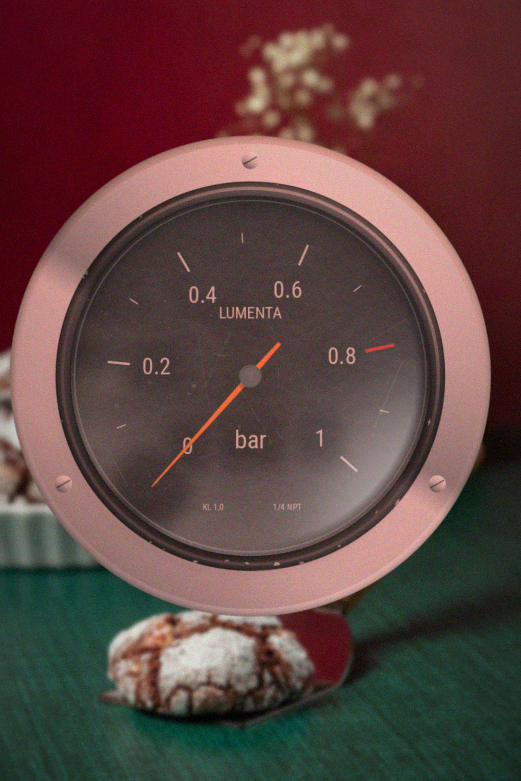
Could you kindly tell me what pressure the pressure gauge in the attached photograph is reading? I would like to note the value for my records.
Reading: 0 bar
